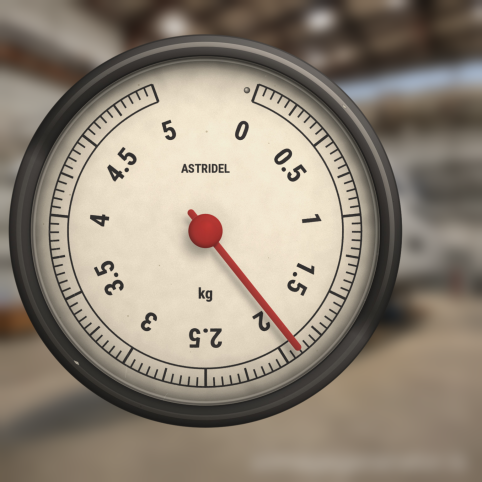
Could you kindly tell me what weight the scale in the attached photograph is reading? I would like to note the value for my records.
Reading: 1.9 kg
